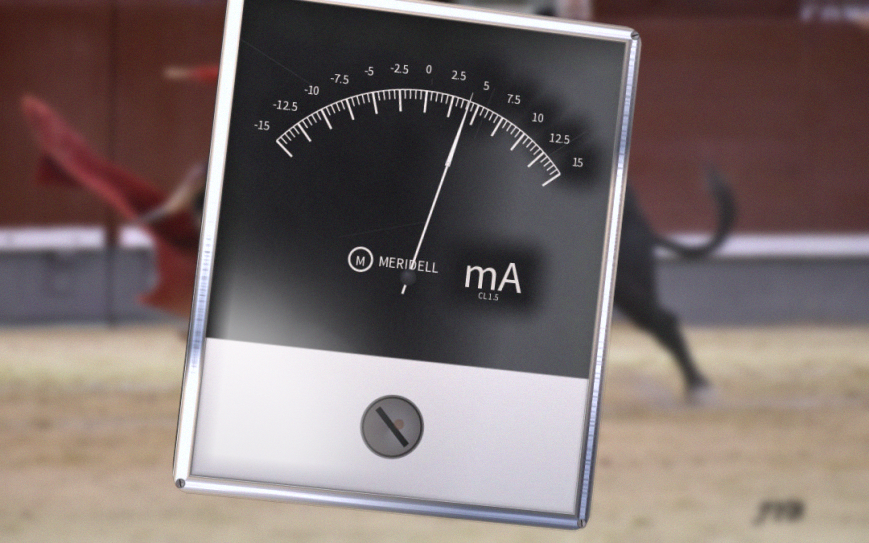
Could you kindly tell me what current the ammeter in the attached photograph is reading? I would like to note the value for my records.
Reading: 4 mA
